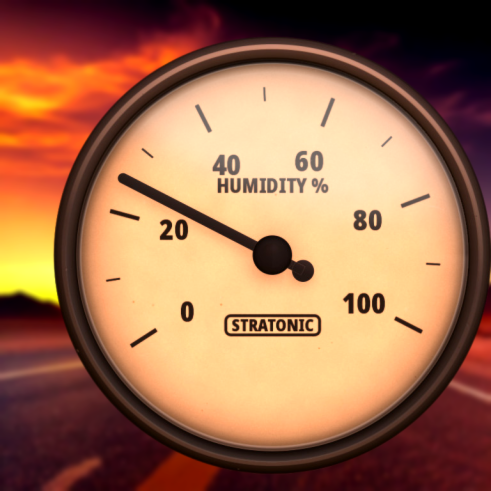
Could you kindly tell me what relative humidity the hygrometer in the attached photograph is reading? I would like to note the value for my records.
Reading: 25 %
